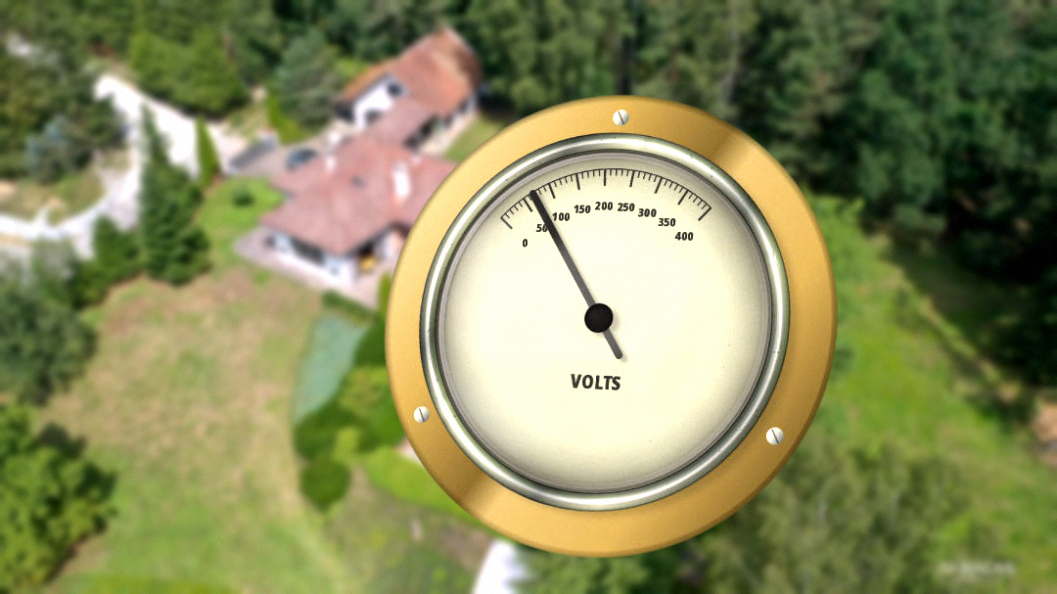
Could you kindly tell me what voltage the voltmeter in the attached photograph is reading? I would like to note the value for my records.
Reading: 70 V
